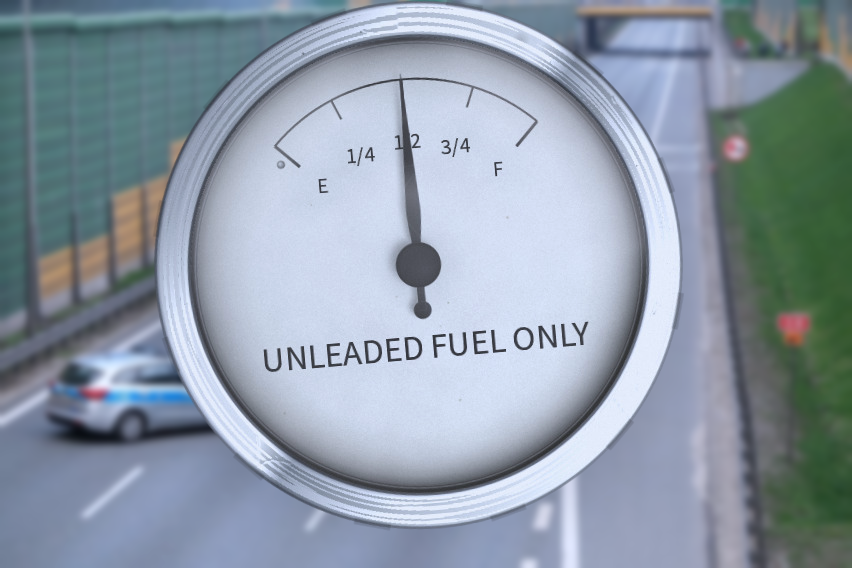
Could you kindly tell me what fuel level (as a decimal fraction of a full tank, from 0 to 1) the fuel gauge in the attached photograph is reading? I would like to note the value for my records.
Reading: 0.5
